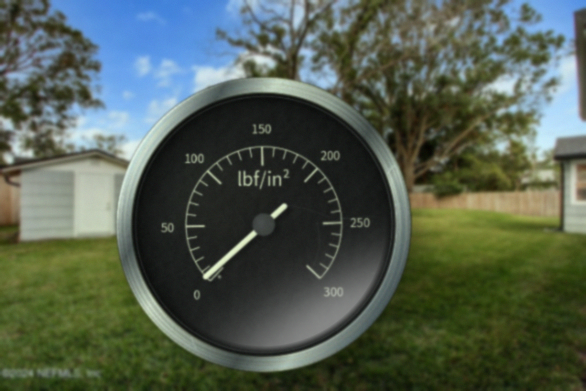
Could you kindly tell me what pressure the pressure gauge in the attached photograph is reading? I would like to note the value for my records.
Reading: 5 psi
